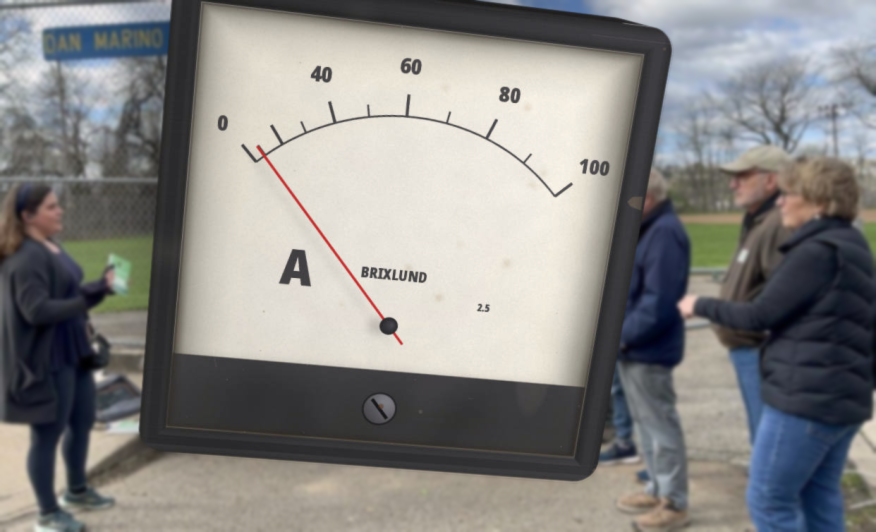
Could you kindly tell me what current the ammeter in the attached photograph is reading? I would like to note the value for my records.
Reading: 10 A
